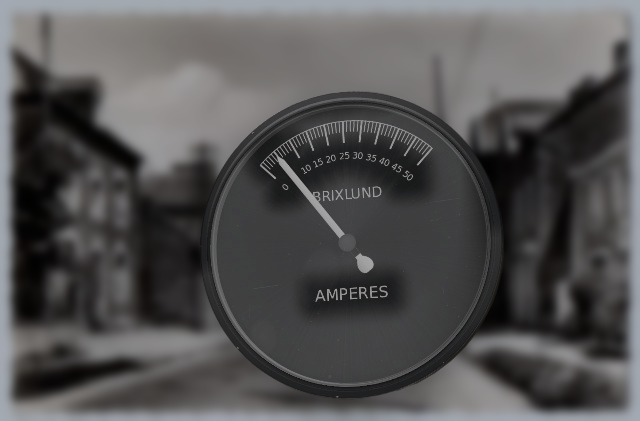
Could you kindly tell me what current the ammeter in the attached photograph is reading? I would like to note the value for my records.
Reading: 5 A
